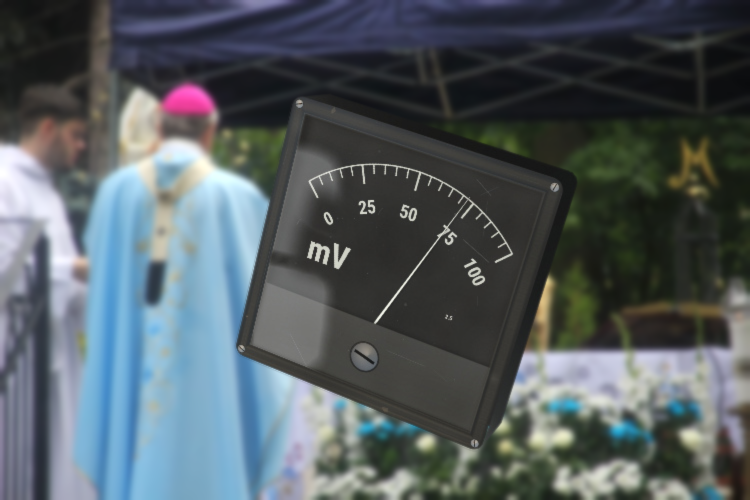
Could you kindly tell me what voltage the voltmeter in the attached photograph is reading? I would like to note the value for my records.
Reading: 72.5 mV
